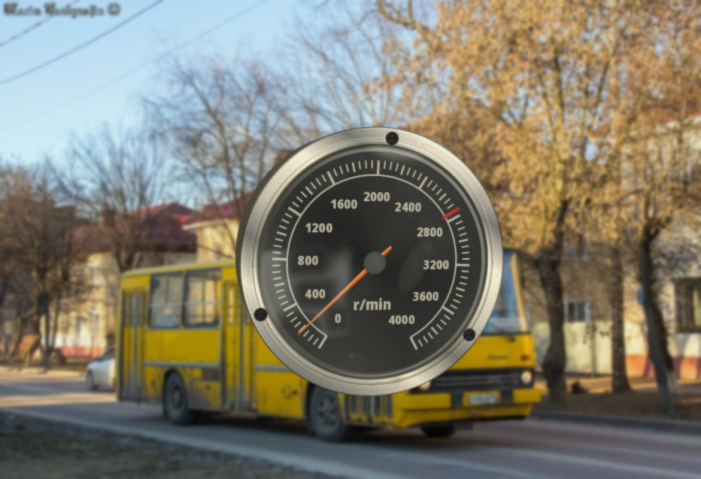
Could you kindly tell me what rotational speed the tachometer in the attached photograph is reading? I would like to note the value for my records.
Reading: 200 rpm
